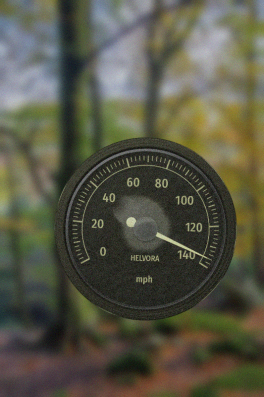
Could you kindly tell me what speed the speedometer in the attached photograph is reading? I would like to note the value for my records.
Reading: 136 mph
